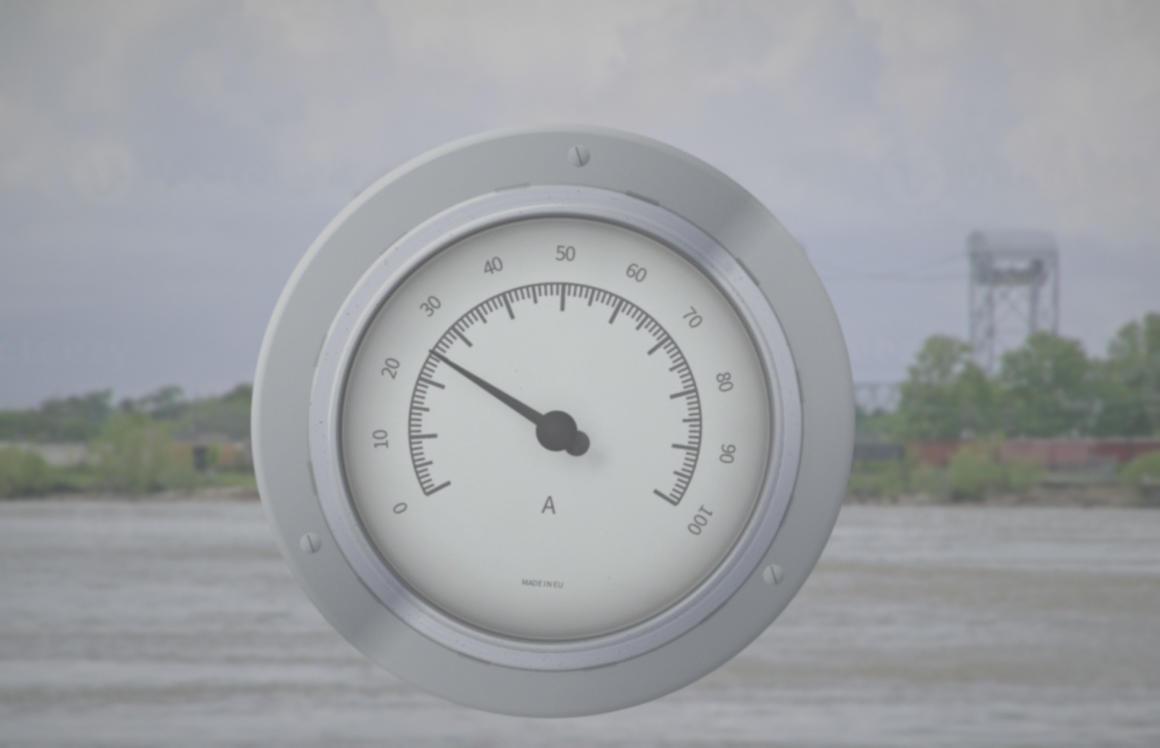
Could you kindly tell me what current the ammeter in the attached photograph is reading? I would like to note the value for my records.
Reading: 25 A
